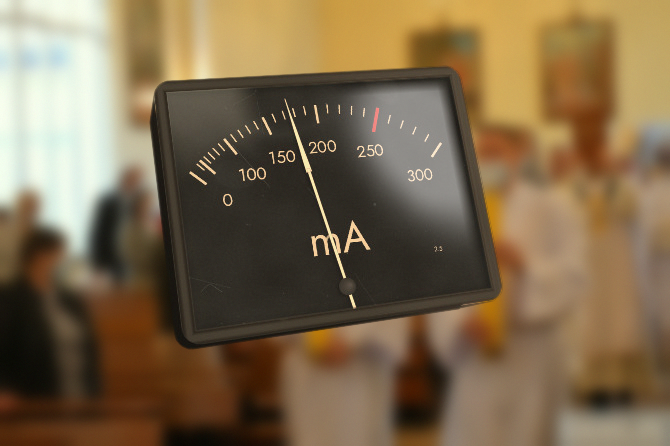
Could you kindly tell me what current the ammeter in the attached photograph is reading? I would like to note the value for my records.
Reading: 175 mA
